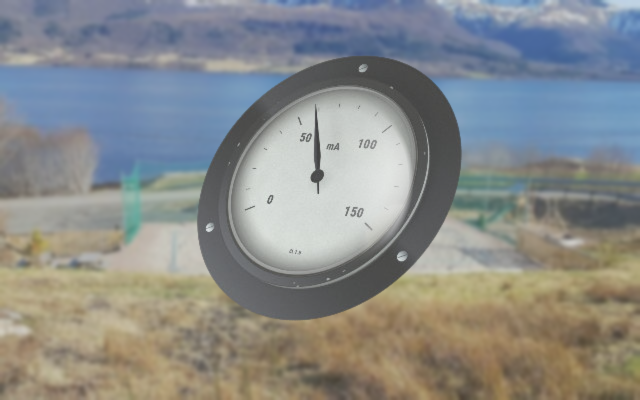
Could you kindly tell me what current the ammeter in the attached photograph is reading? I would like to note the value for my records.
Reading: 60 mA
